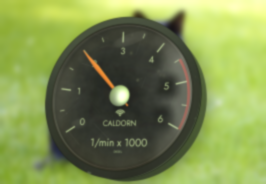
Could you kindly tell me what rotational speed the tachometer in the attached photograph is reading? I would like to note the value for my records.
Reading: 2000 rpm
